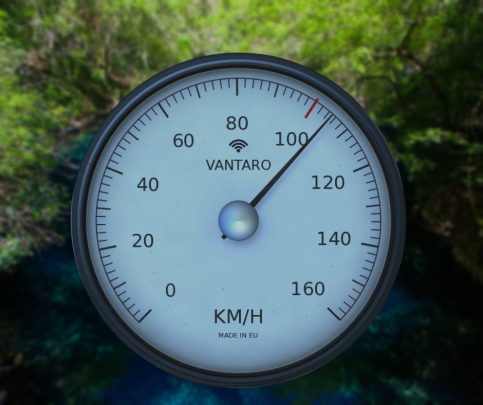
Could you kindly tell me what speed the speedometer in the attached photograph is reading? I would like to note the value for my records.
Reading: 105 km/h
